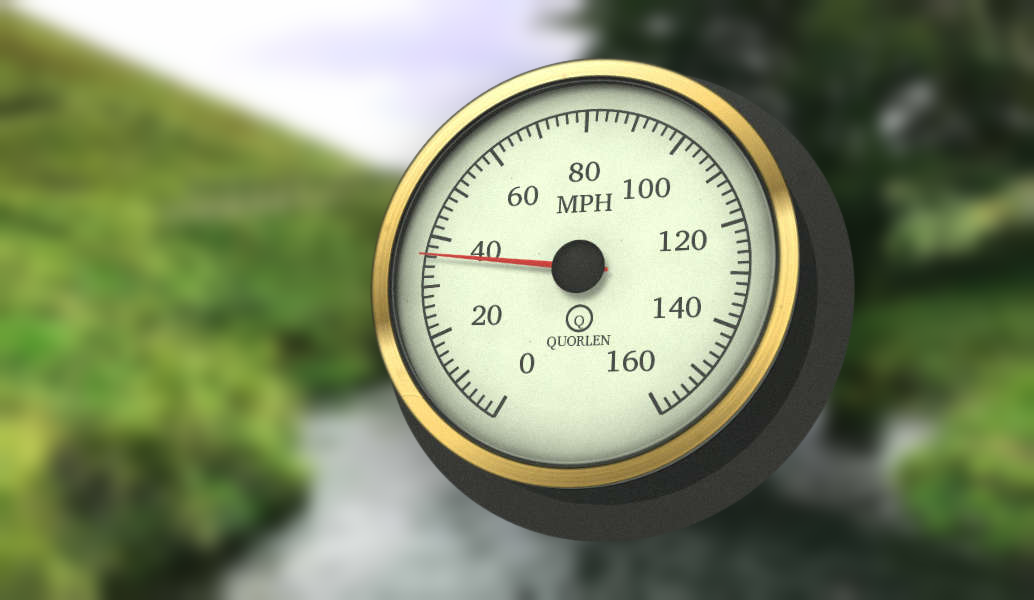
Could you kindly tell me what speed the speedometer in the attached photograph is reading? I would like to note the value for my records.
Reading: 36 mph
